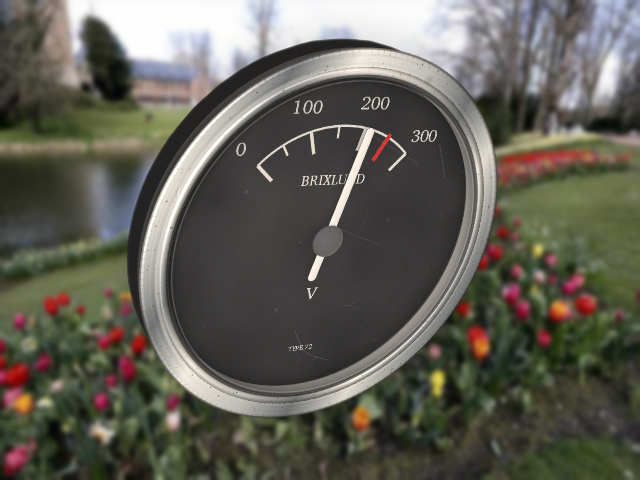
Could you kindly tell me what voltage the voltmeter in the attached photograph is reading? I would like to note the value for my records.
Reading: 200 V
